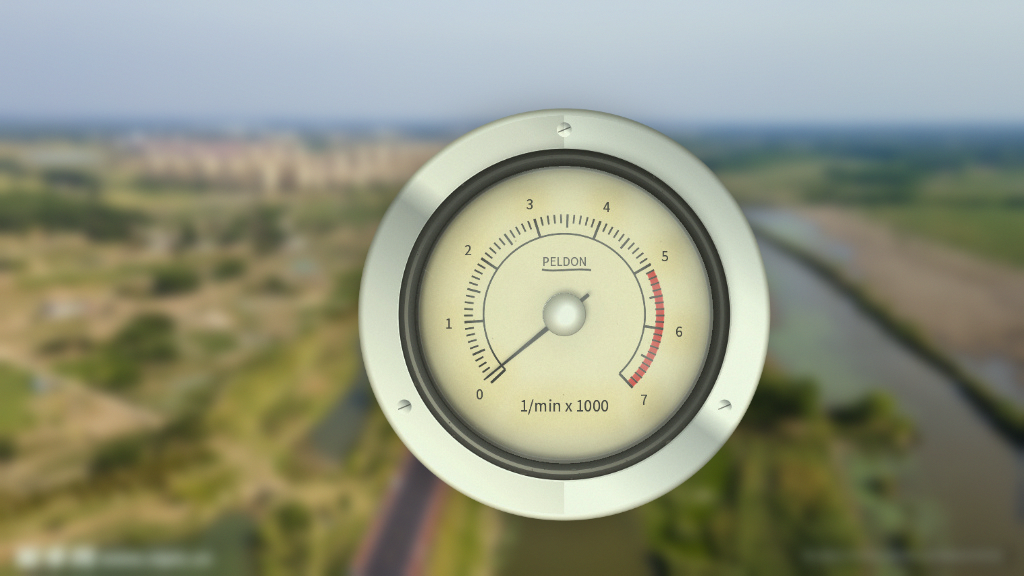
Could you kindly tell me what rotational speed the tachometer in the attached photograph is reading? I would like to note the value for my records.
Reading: 100 rpm
